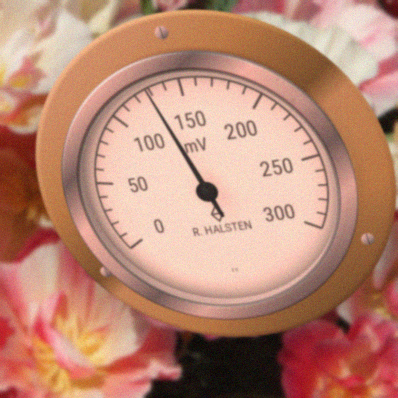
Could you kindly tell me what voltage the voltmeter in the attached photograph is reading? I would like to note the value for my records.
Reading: 130 mV
